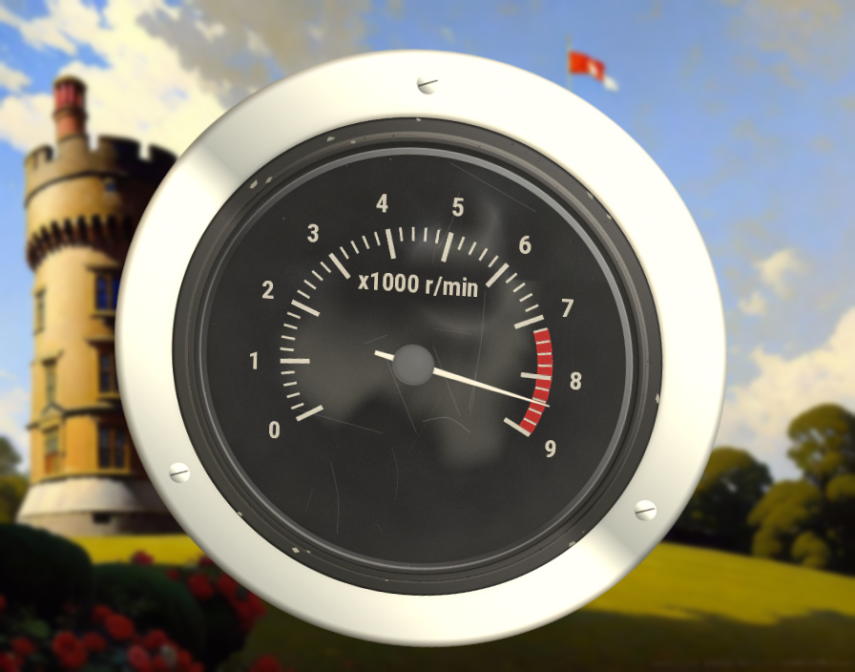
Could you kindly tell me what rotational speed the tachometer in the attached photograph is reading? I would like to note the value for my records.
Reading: 8400 rpm
